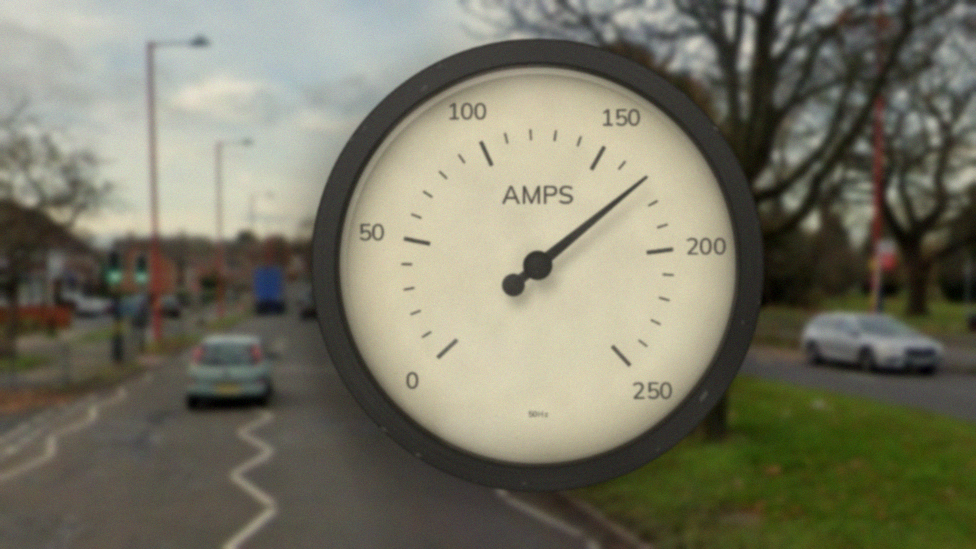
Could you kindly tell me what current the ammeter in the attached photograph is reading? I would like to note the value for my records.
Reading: 170 A
